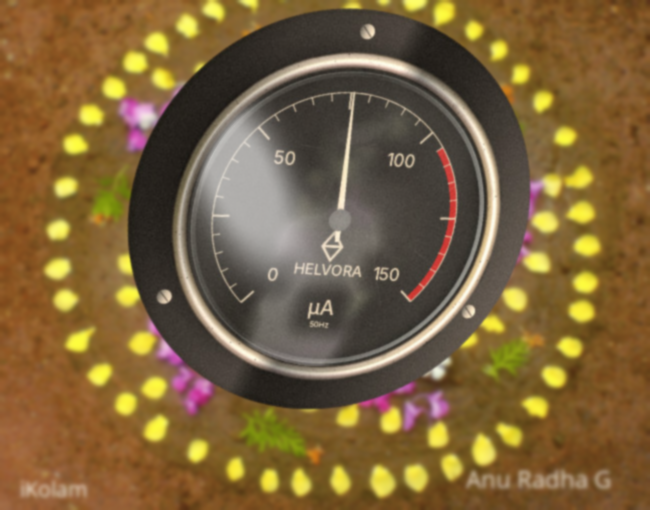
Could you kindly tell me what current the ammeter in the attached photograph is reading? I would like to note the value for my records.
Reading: 75 µA
